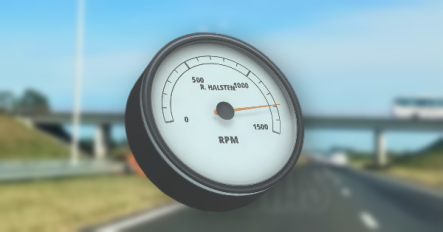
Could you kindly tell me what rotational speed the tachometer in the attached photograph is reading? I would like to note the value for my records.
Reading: 1300 rpm
